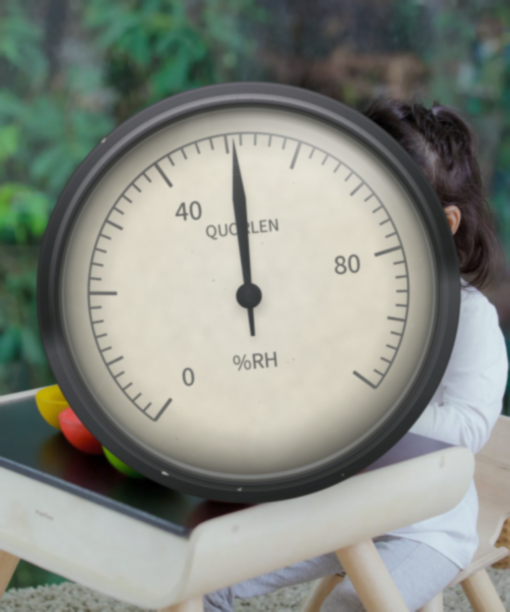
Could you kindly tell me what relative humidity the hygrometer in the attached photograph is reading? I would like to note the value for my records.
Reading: 51 %
